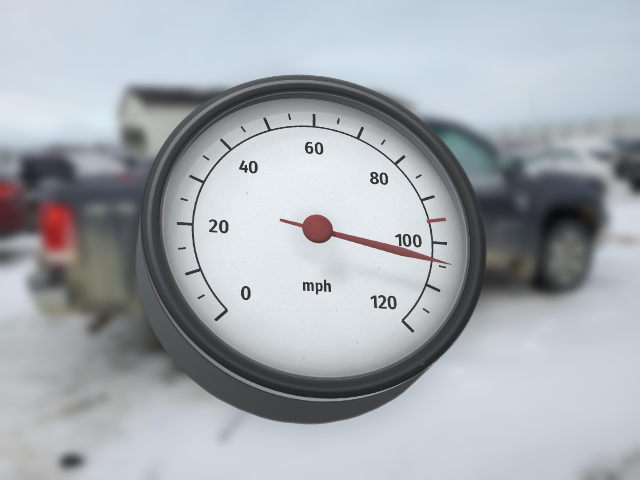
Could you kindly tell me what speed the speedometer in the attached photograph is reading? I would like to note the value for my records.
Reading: 105 mph
